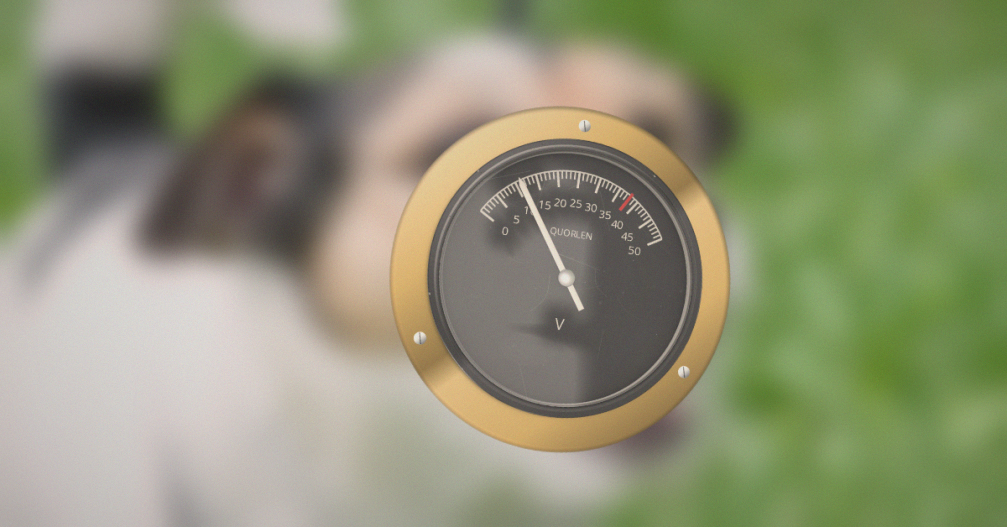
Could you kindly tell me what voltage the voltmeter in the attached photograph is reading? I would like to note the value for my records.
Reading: 11 V
